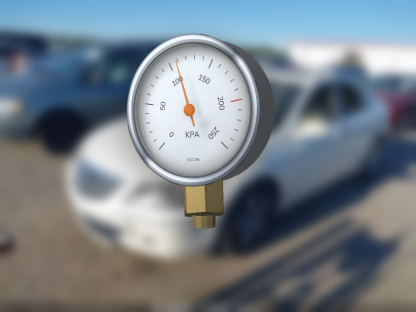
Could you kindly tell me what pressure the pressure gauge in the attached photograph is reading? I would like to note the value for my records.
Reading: 110 kPa
